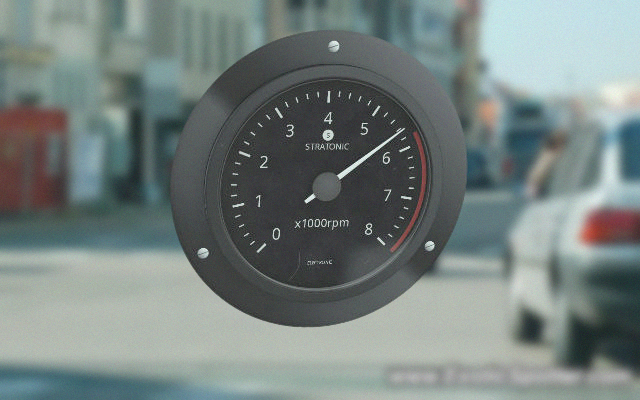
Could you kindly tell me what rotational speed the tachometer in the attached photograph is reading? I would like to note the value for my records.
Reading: 5600 rpm
